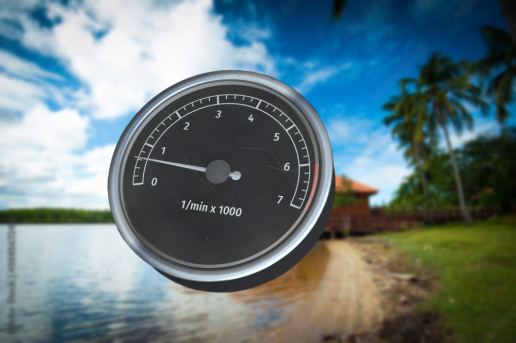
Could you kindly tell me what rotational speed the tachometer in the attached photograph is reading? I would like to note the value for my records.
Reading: 600 rpm
